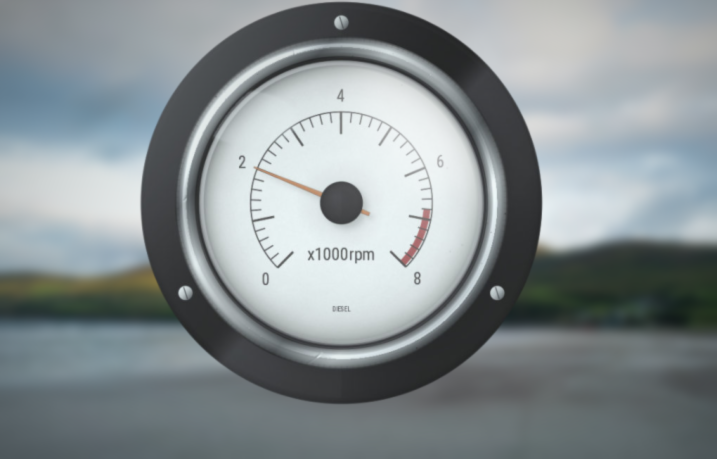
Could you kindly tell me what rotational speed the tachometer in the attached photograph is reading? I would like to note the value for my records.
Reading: 2000 rpm
